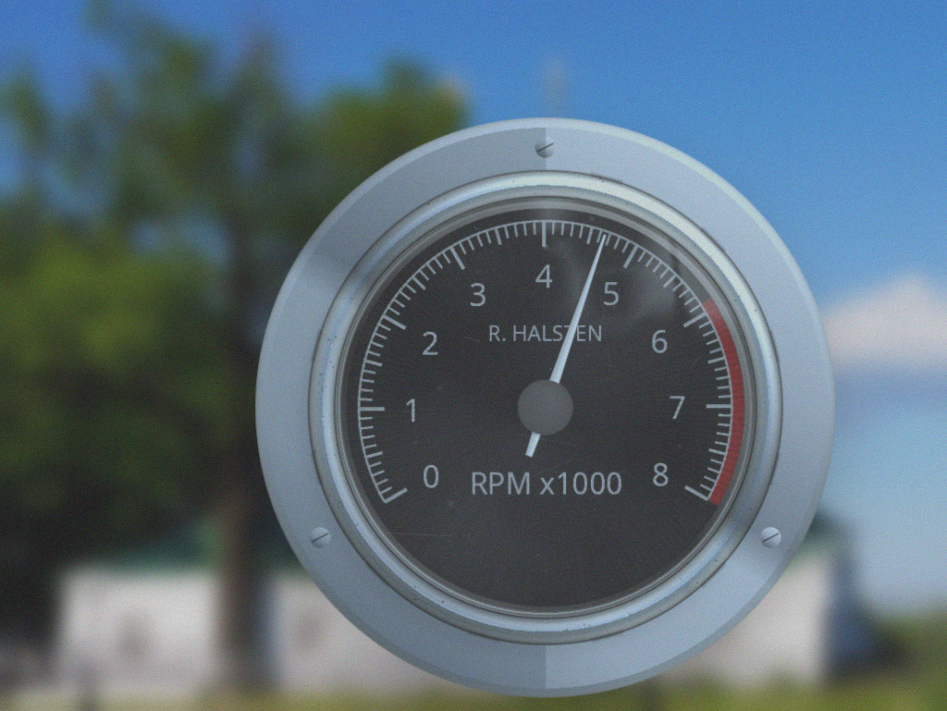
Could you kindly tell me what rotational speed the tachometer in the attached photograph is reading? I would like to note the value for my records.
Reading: 4650 rpm
